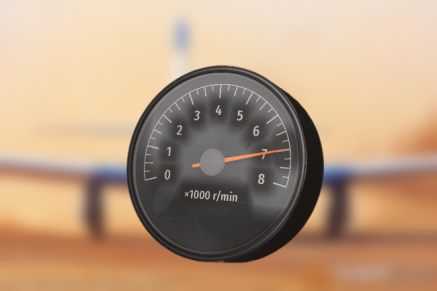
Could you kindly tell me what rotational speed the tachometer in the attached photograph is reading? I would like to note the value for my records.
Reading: 7000 rpm
